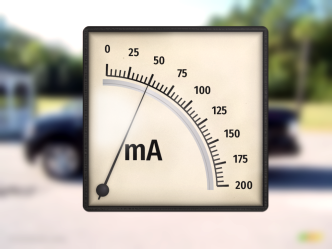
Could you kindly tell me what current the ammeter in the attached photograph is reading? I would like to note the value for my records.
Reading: 50 mA
